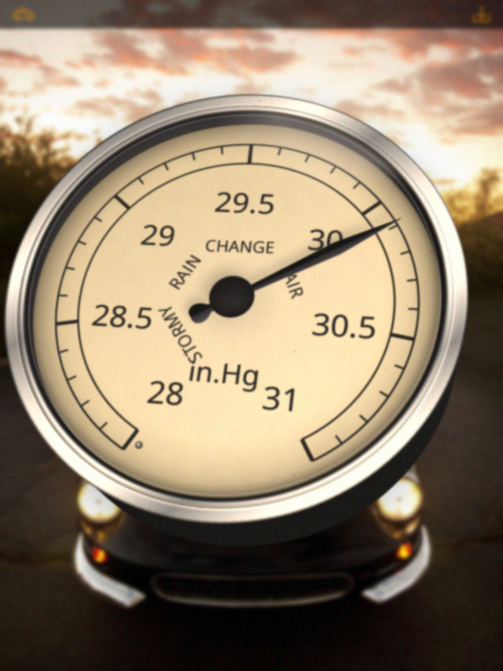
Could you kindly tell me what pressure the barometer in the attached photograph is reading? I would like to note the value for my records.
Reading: 30.1 inHg
